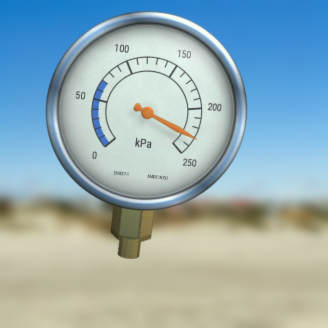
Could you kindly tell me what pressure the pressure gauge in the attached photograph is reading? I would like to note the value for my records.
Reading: 230 kPa
